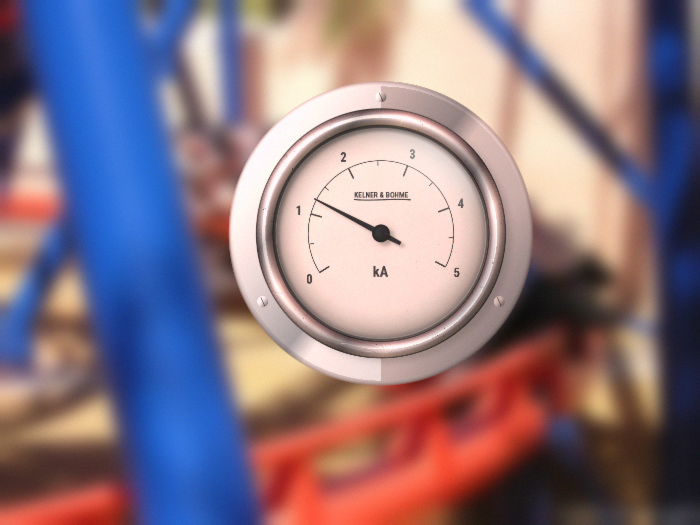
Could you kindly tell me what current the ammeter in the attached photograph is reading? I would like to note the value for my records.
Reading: 1.25 kA
